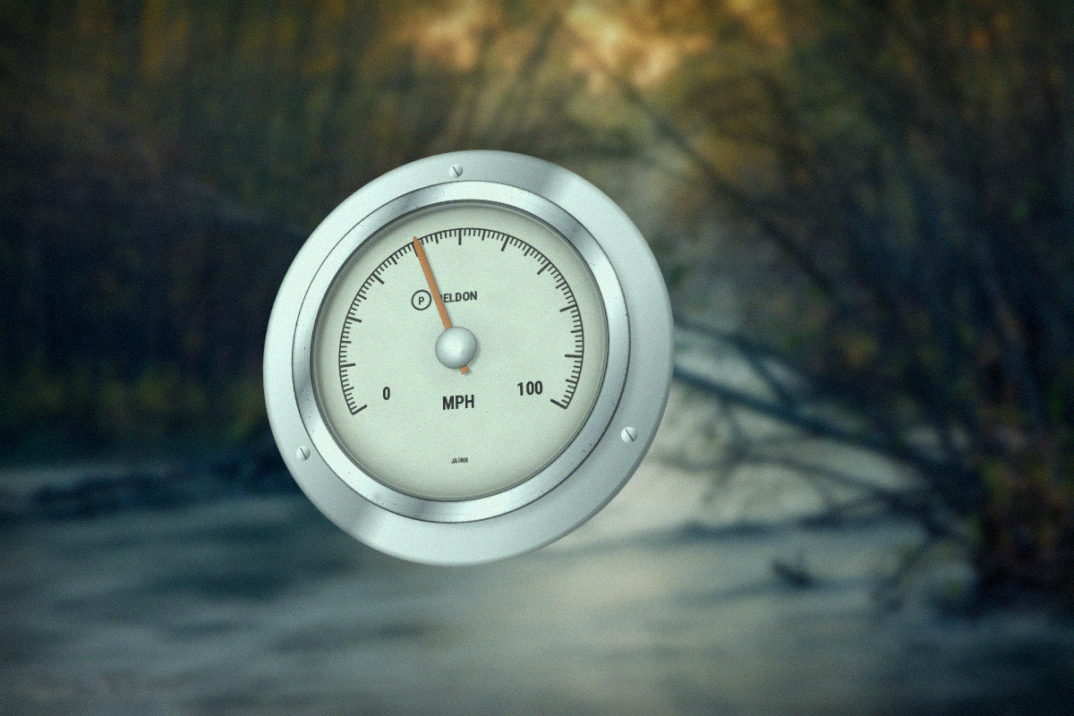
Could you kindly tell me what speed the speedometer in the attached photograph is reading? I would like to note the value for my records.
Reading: 41 mph
